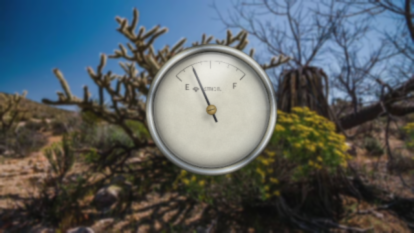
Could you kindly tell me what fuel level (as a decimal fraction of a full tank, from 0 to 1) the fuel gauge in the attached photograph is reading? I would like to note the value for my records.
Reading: 0.25
